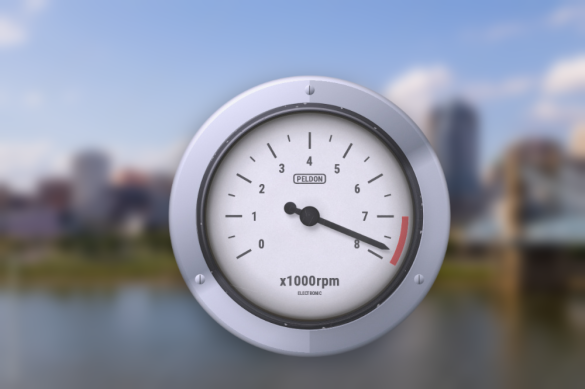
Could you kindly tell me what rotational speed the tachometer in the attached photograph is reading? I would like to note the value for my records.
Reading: 7750 rpm
